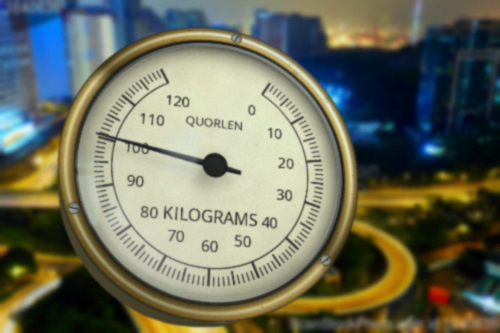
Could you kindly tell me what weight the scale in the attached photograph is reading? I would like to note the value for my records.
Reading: 100 kg
